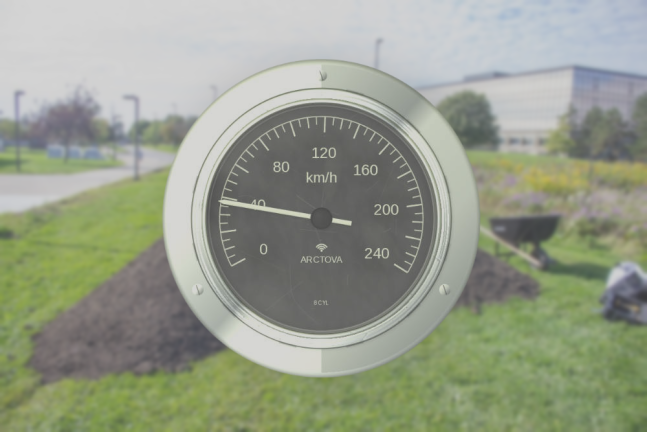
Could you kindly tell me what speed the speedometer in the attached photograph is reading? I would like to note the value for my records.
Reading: 37.5 km/h
